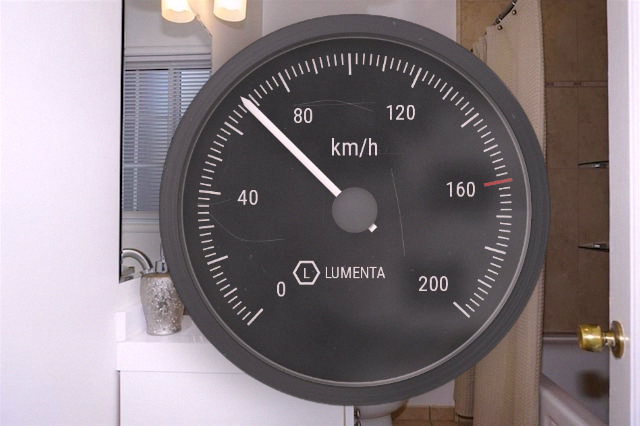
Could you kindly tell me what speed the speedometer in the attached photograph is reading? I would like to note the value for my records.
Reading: 68 km/h
